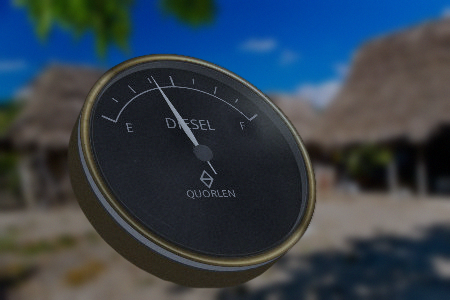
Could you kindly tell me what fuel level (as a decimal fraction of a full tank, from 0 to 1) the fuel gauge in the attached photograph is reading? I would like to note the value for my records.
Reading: 0.375
